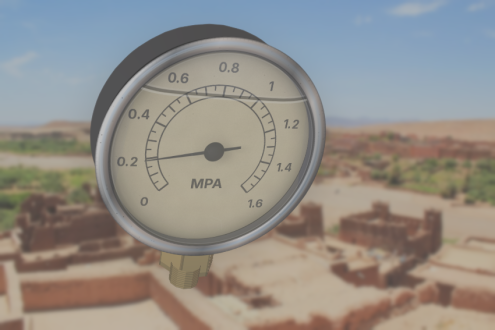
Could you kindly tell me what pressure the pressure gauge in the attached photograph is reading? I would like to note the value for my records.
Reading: 0.2 MPa
